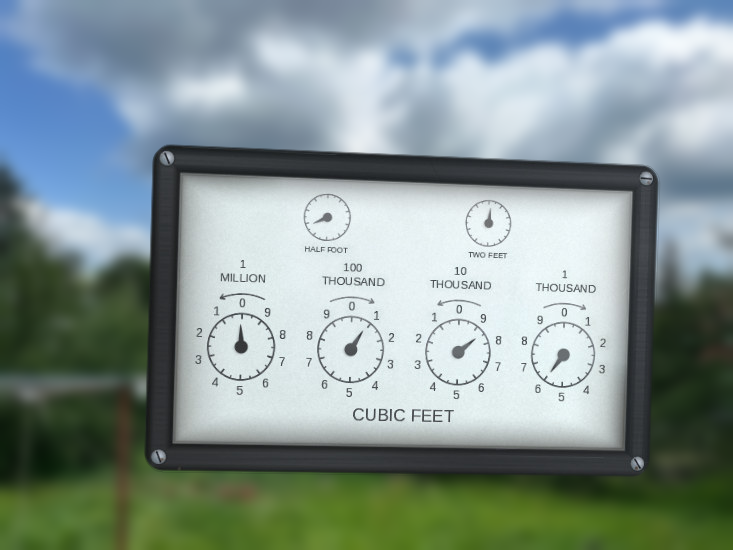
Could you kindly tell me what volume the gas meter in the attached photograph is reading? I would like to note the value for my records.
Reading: 8600 ft³
